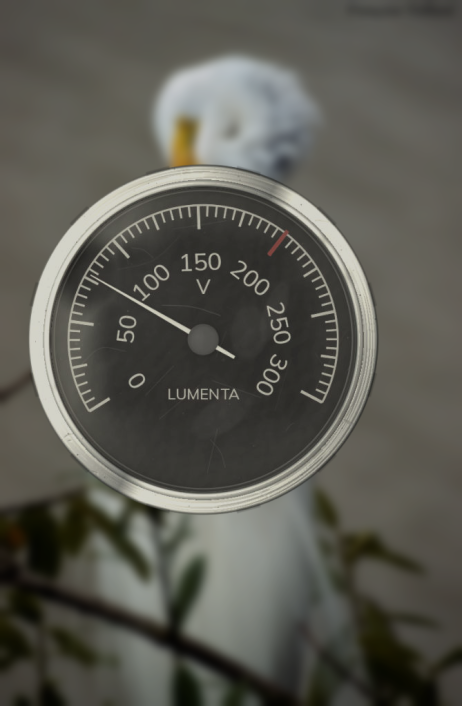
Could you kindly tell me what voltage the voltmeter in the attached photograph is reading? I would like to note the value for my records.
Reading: 77.5 V
